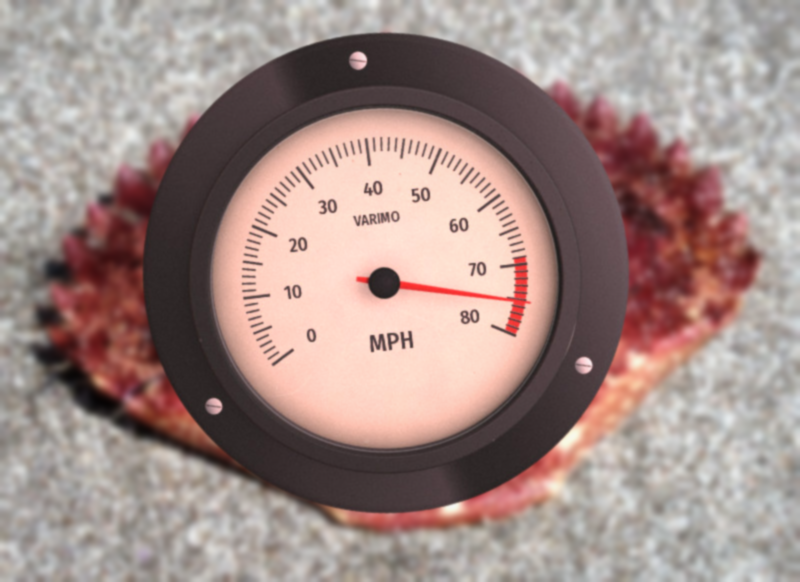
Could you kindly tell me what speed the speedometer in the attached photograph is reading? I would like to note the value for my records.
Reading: 75 mph
